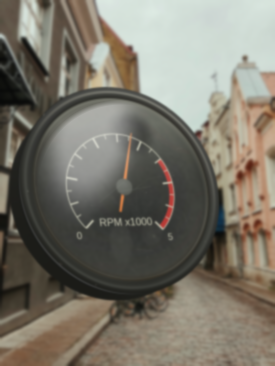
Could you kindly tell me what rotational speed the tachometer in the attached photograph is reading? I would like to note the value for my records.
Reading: 2750 rpm
